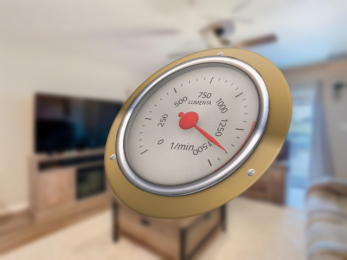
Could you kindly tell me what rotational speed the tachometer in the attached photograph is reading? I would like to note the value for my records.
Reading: 1400 rpm
